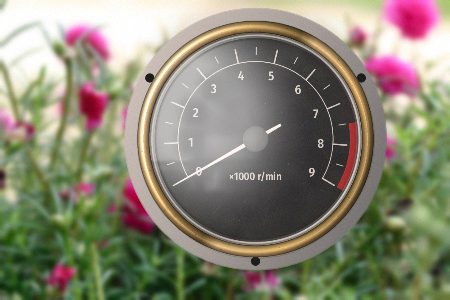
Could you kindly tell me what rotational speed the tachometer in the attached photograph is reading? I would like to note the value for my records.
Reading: 0 rpm
